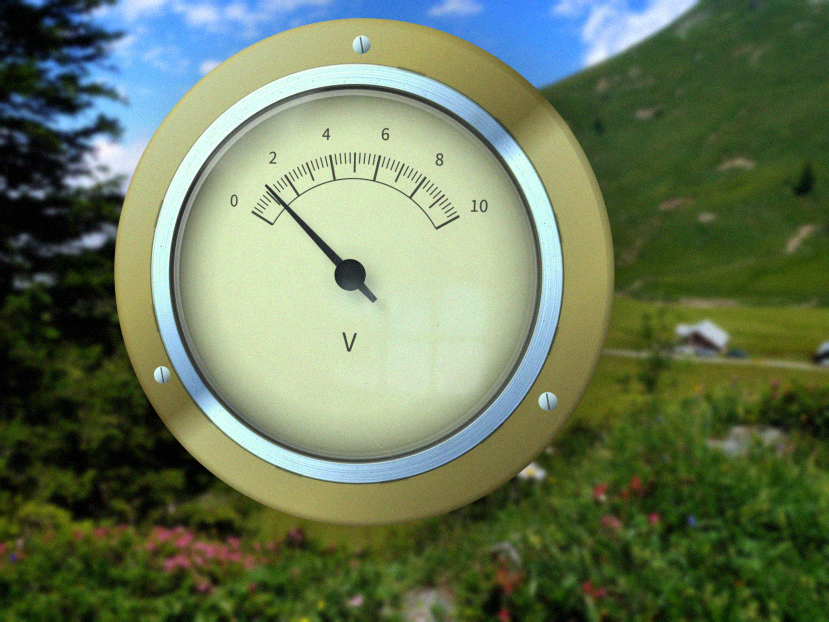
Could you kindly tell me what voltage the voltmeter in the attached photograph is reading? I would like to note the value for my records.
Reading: 1.2 V
